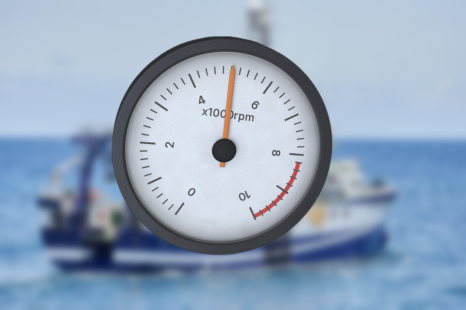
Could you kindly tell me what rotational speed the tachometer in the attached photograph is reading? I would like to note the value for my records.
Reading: 5000 rpm
